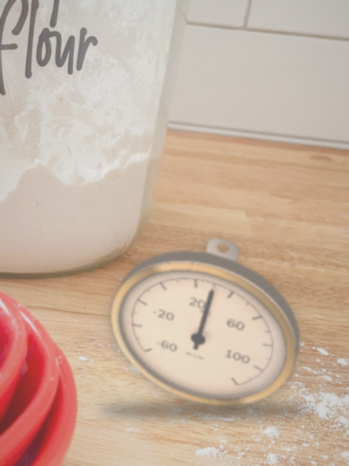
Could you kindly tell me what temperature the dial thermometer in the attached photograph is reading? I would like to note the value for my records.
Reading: 30 °F
